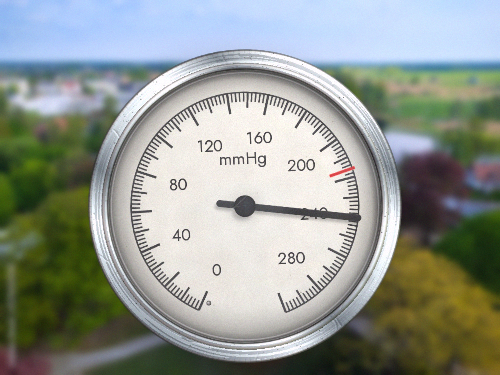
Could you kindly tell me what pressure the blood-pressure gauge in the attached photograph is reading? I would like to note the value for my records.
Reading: 240 mmHg
